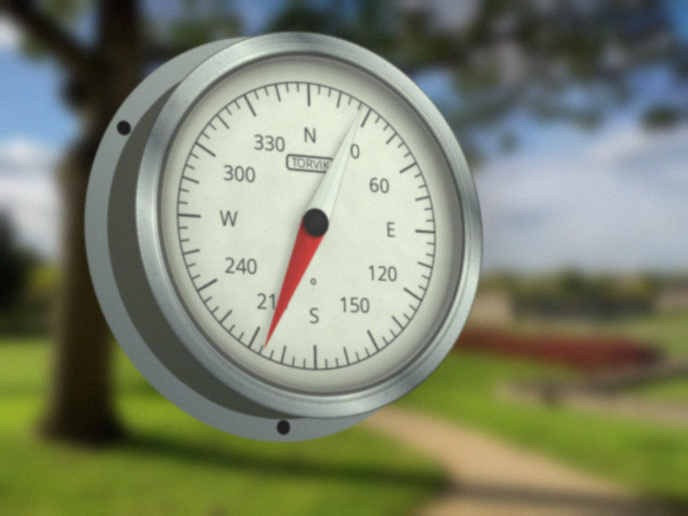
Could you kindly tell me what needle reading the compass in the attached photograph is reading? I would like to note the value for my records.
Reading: 205 °
